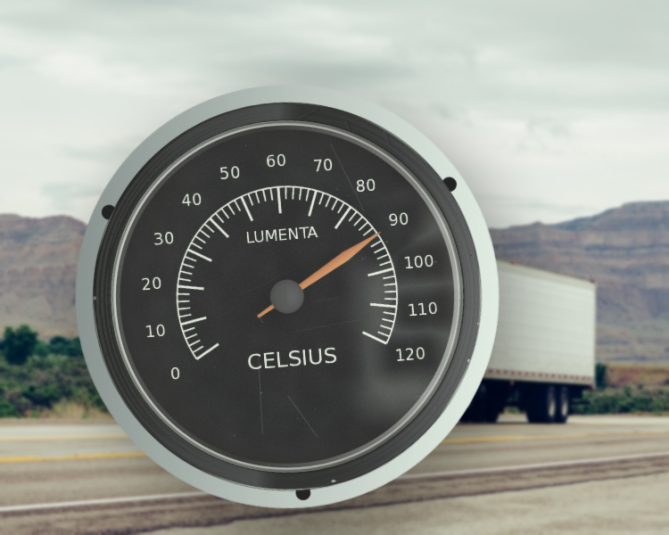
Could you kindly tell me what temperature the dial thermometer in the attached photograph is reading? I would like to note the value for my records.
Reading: 90 °C
